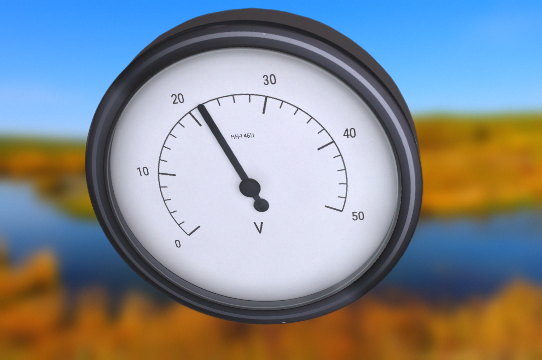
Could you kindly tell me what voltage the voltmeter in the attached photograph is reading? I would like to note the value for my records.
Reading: 22 V
